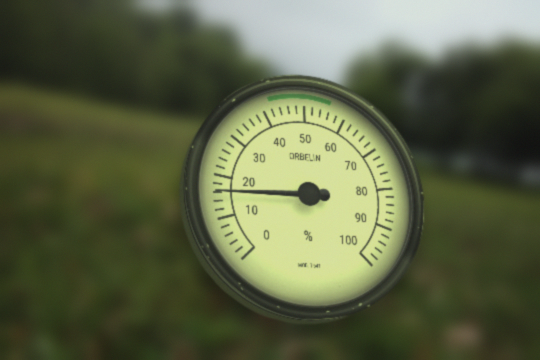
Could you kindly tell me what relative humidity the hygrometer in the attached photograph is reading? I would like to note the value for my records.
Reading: 16 %
